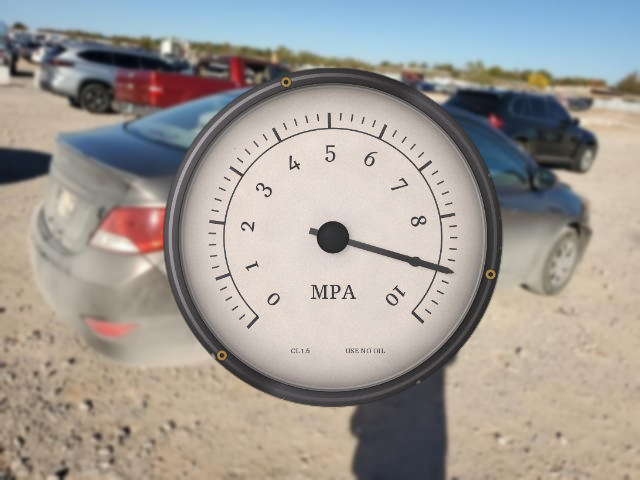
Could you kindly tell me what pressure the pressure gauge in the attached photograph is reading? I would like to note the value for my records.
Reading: 9 MPa
